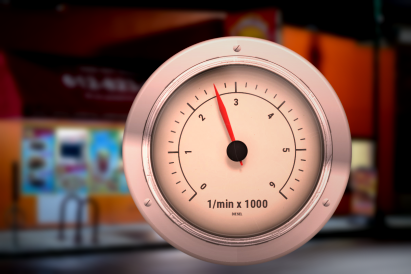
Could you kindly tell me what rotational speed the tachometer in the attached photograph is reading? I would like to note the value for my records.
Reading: 2600 rpm
